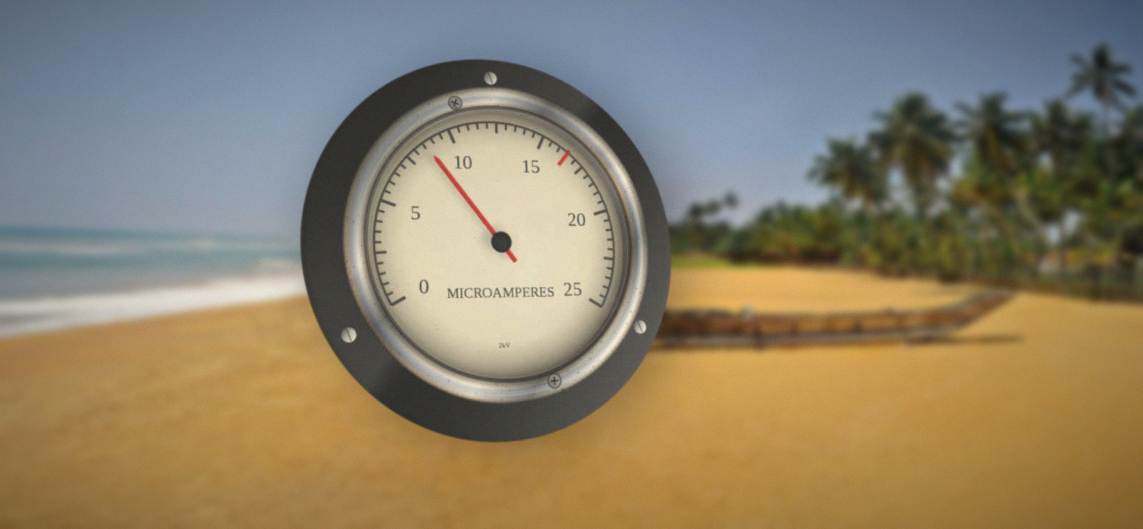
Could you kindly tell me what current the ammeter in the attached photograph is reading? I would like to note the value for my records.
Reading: 8.5 µA
